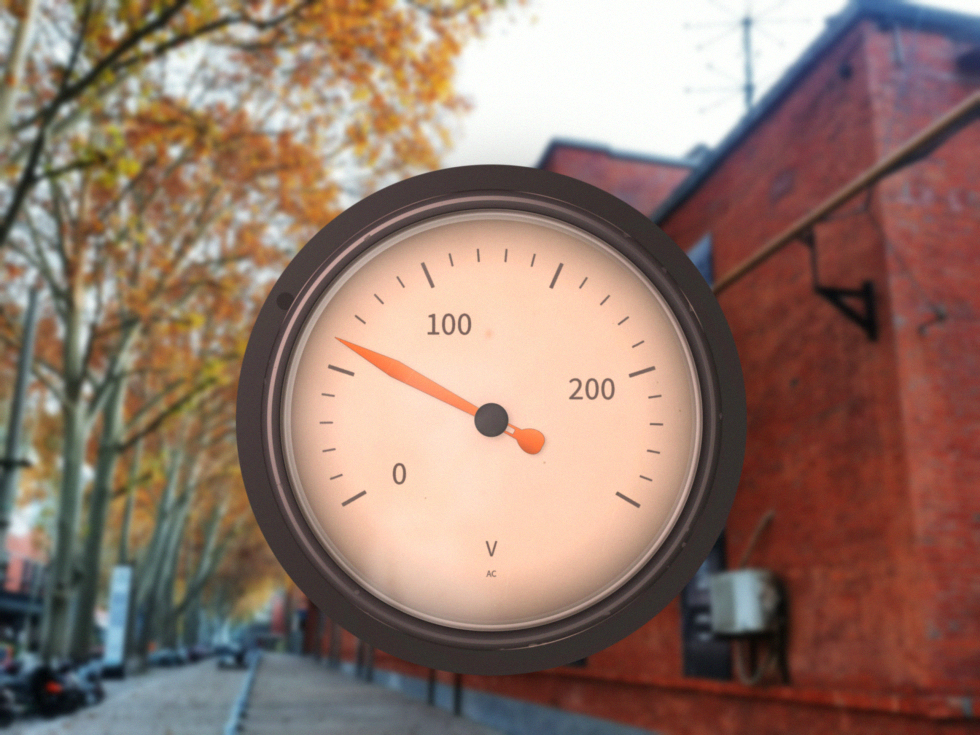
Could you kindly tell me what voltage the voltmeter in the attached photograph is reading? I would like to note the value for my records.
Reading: 60 V
